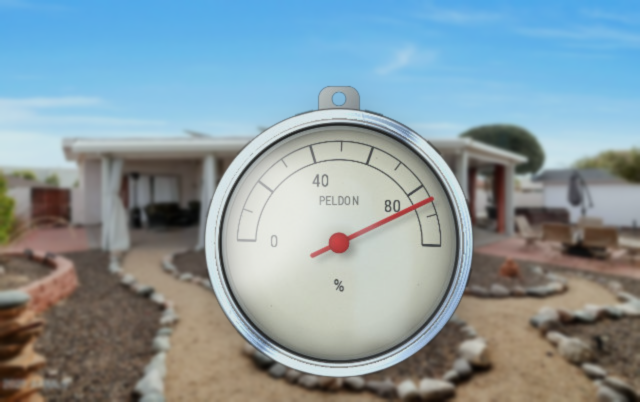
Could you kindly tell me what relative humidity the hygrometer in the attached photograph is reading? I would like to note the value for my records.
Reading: 85 %
